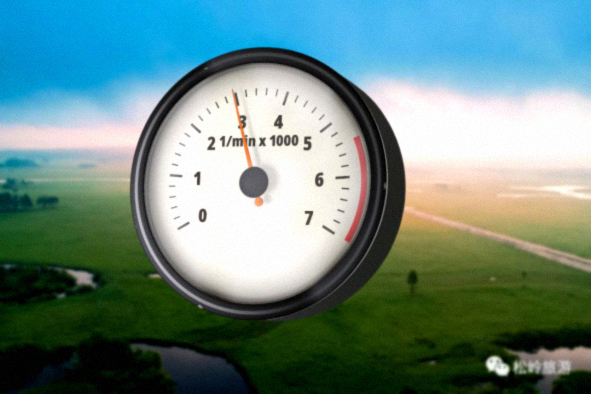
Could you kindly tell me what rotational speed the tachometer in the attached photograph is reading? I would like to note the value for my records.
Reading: 3000 rpm
